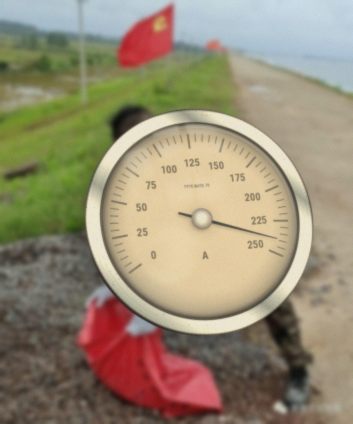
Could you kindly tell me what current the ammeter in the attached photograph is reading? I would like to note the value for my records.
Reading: 240 A
